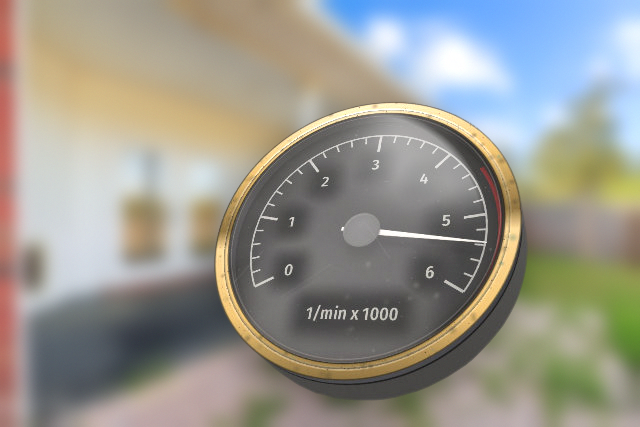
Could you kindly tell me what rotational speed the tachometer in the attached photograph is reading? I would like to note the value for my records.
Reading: 5400 rpm
